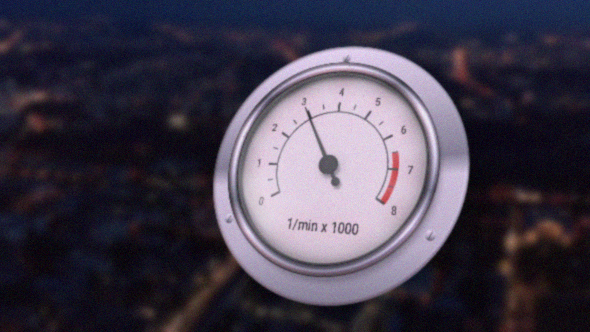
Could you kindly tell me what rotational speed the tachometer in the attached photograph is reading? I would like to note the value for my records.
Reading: 3000 rpm
